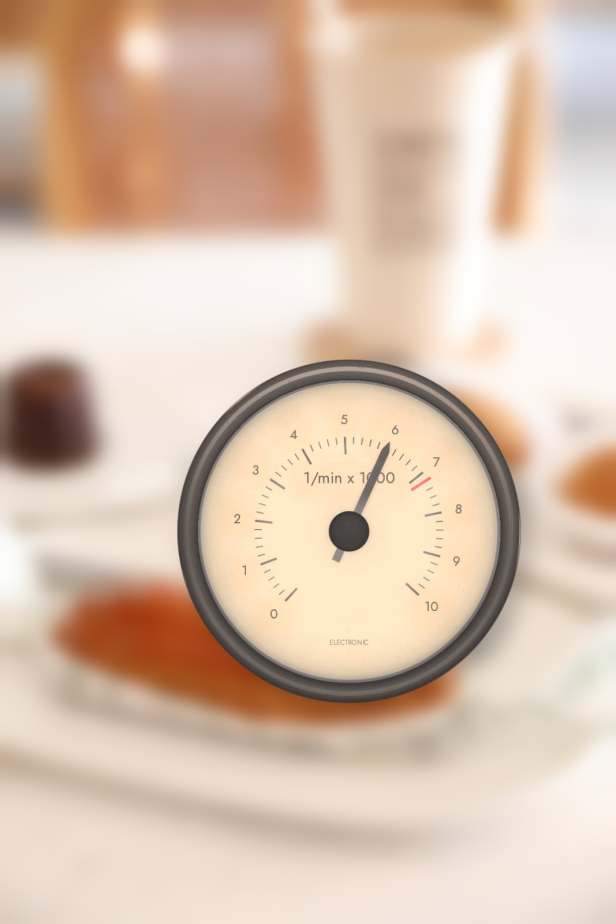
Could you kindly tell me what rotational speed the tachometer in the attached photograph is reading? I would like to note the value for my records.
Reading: 6000 rpm
